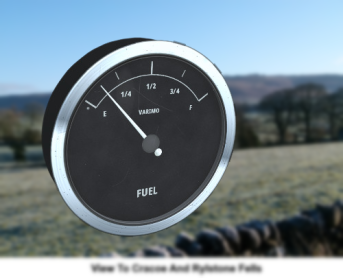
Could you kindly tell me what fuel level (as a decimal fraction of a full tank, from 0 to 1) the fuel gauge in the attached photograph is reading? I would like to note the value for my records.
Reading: 0.125
